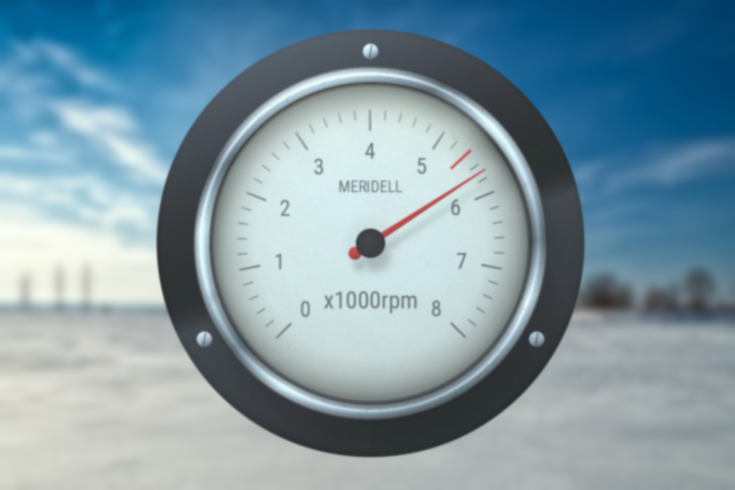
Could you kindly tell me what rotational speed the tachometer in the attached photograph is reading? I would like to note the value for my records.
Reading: 5700 rpm
